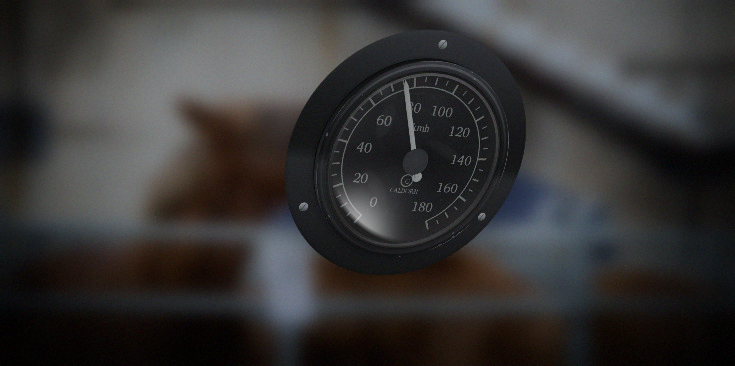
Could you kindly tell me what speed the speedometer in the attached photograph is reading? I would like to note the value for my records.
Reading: 75 km/h
